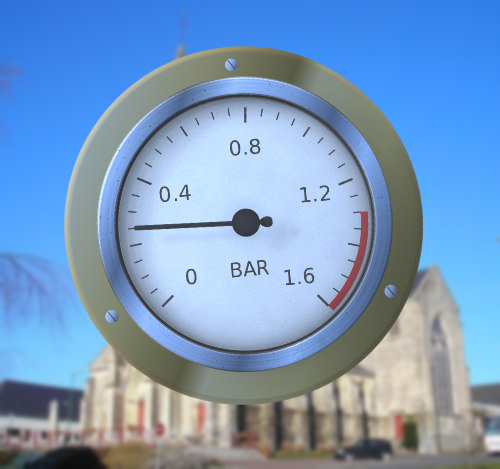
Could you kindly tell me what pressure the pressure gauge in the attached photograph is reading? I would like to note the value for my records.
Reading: 0.25 bar
